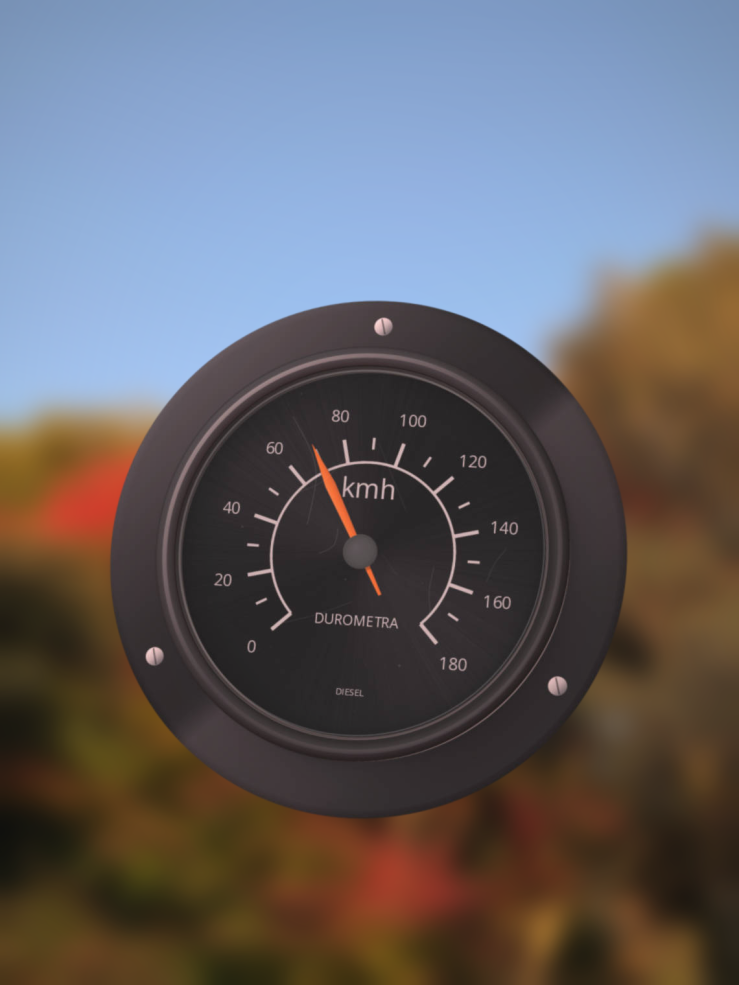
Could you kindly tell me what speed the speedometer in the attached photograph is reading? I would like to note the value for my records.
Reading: 70 km/h
